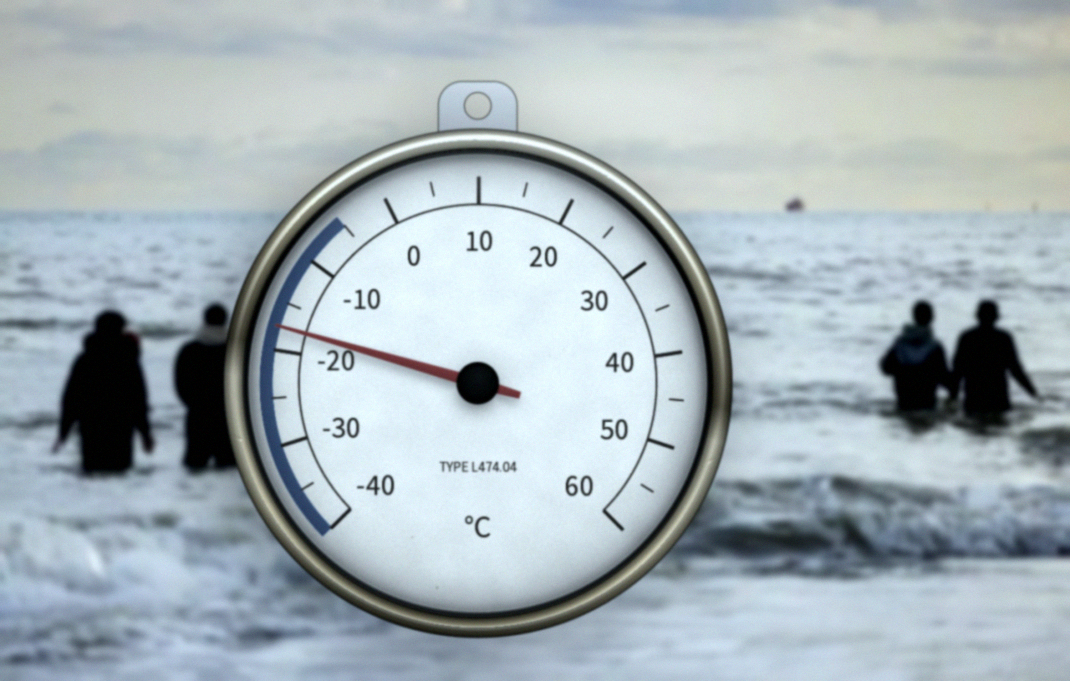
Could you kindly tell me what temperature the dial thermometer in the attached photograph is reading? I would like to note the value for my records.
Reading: -17.5 °C
